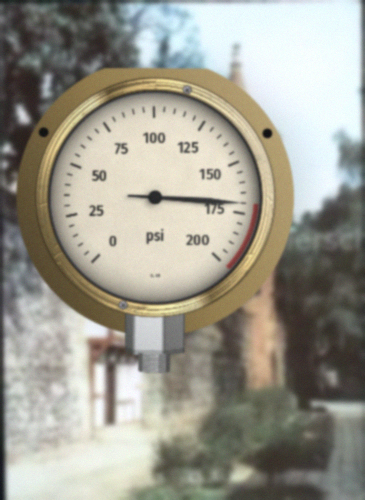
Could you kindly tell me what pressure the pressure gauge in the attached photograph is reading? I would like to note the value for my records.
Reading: 170 psi
